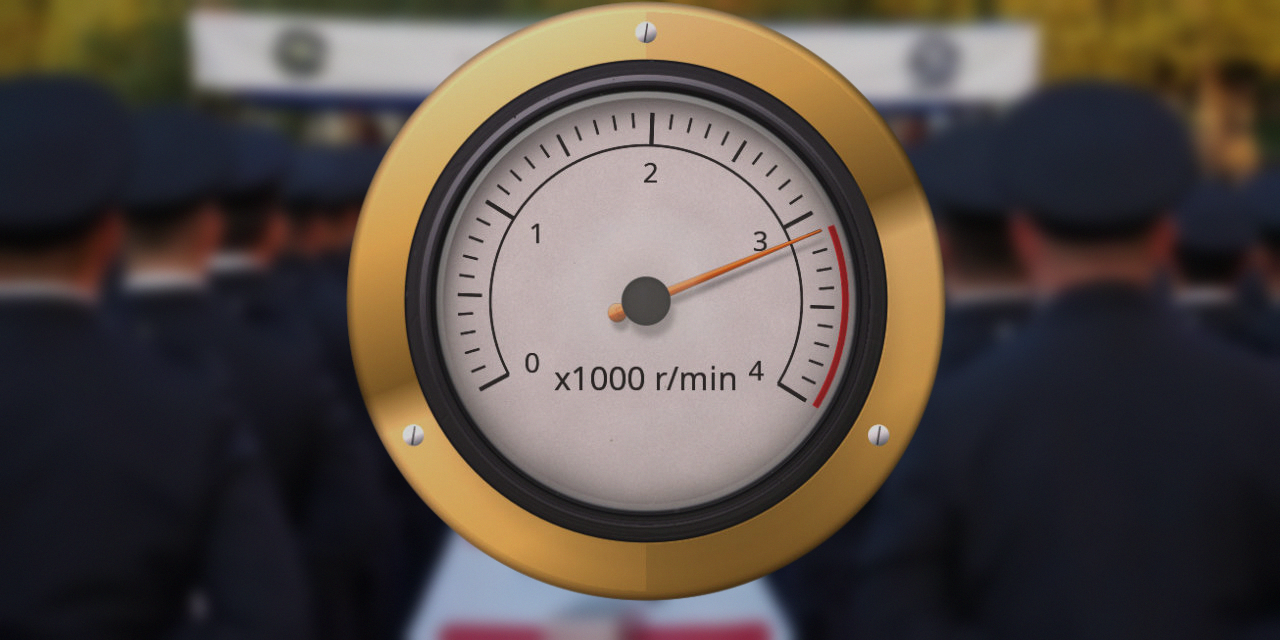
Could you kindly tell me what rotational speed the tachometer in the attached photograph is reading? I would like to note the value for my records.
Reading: 3100 rpm
